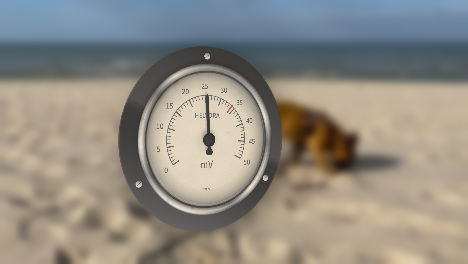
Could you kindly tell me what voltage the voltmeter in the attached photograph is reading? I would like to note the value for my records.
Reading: 25 mV
